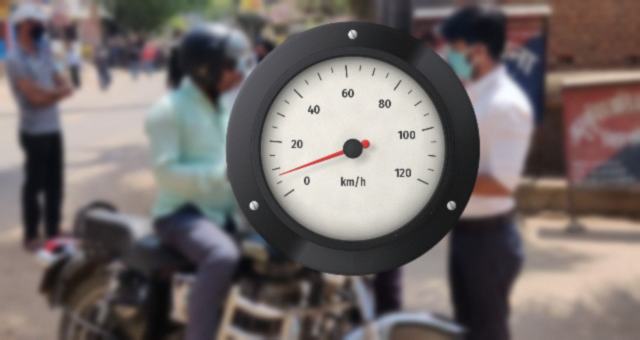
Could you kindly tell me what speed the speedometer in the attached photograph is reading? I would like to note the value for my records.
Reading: 7.5 km/h
